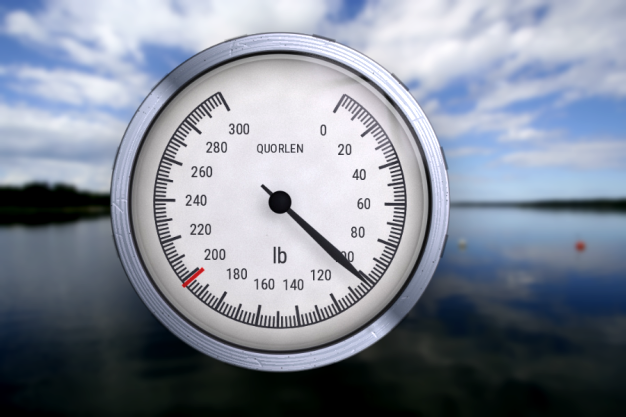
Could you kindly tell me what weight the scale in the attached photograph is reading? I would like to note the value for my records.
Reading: 102 lb
